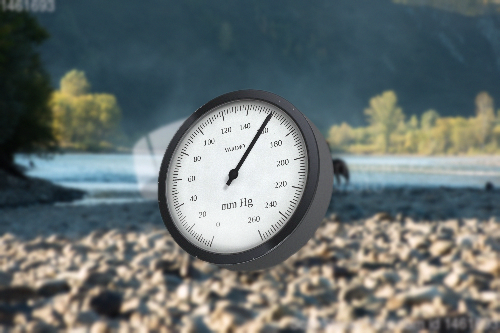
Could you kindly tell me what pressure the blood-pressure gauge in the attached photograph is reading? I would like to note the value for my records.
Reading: 160 mmHg
